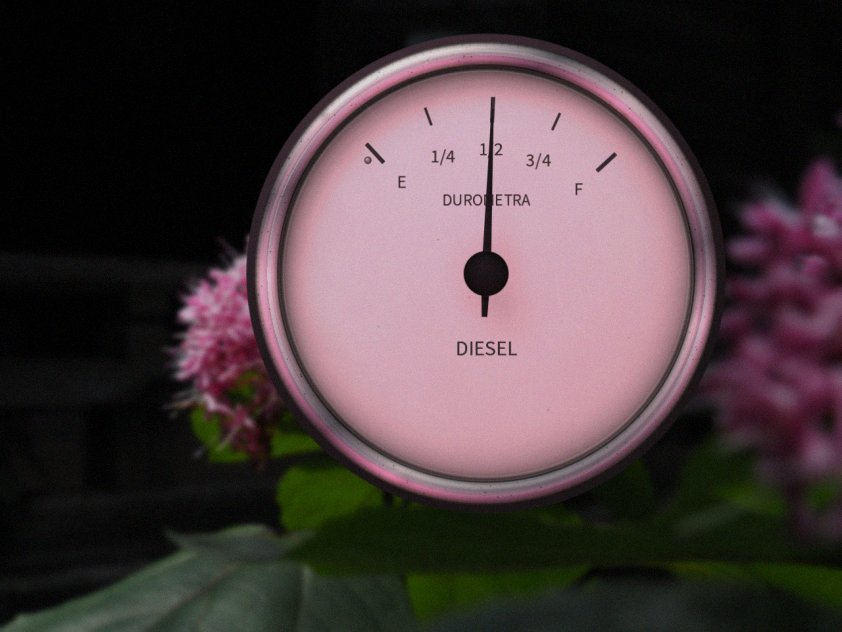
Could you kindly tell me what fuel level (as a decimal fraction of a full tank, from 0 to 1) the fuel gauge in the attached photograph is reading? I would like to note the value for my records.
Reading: 0.5
